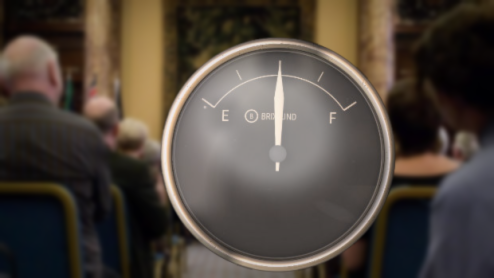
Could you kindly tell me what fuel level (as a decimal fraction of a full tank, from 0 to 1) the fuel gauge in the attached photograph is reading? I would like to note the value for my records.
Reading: 0.5
